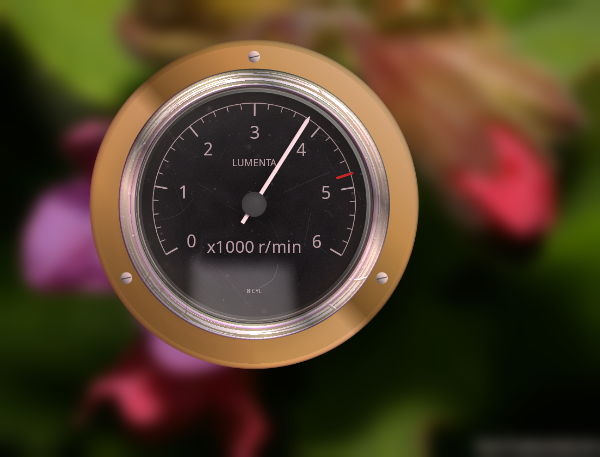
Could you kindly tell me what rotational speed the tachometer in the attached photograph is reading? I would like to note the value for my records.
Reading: 3800 rpm
